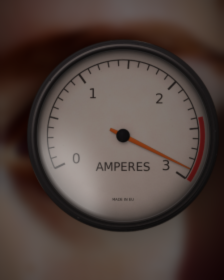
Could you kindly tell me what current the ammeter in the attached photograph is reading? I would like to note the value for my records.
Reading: 2.9 A
